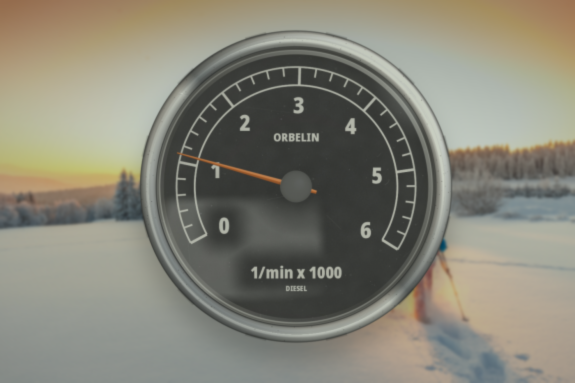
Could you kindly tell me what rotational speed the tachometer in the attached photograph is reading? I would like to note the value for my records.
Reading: 1100 rpm
